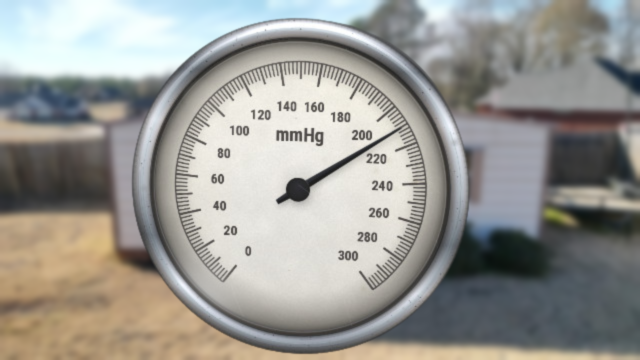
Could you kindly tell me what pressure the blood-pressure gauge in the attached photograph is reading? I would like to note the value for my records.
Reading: 210 mmHg
